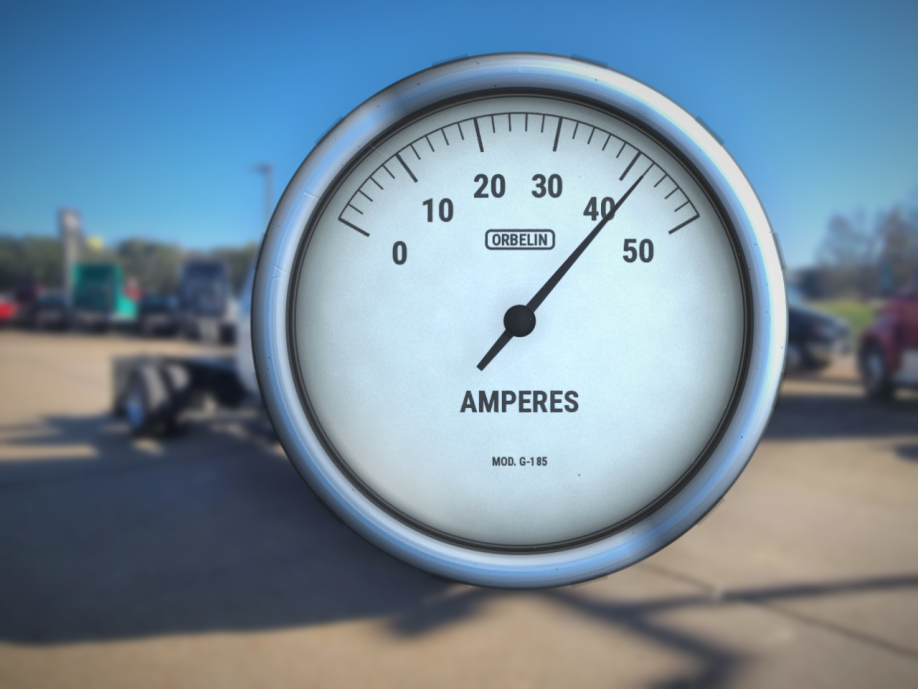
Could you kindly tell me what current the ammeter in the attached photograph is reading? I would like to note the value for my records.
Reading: 42 A
